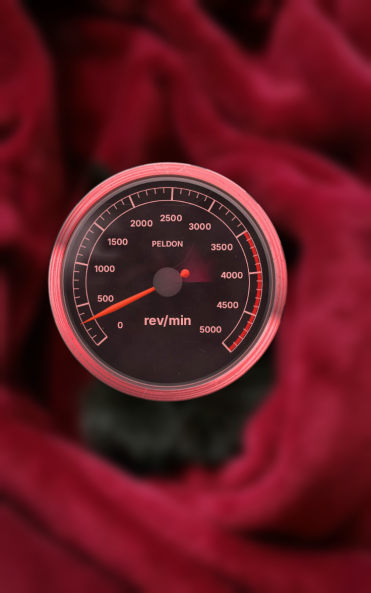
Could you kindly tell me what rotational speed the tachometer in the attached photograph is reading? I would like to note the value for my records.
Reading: 300 rpm
